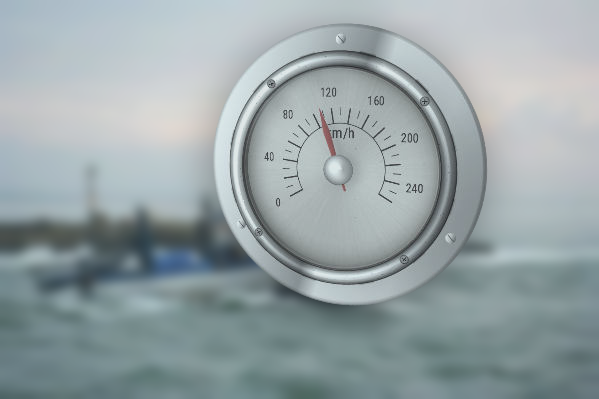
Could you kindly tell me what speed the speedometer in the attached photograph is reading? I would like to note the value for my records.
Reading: 110 km/h
